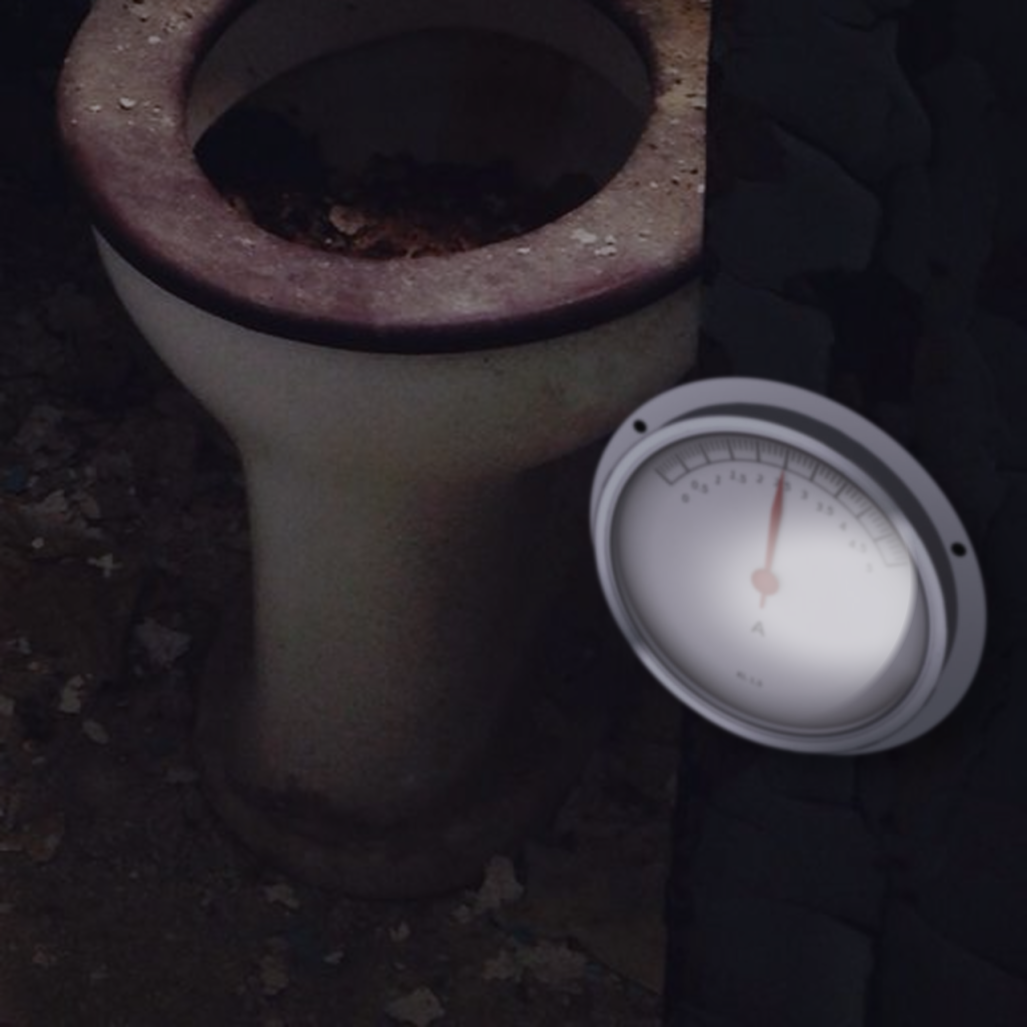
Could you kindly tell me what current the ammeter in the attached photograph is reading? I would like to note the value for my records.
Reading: 2.5 A
